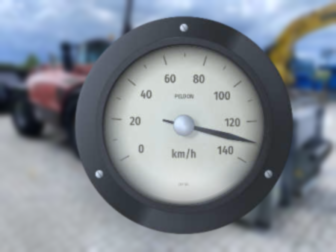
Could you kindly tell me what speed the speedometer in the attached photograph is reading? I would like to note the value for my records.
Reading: 130 km/h
